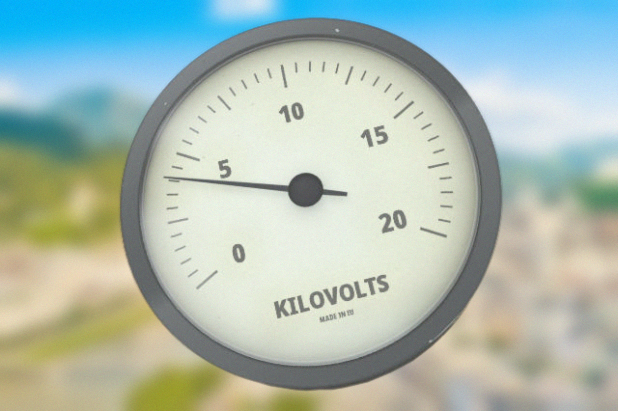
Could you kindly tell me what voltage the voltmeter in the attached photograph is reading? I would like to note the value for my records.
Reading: 4 kV
